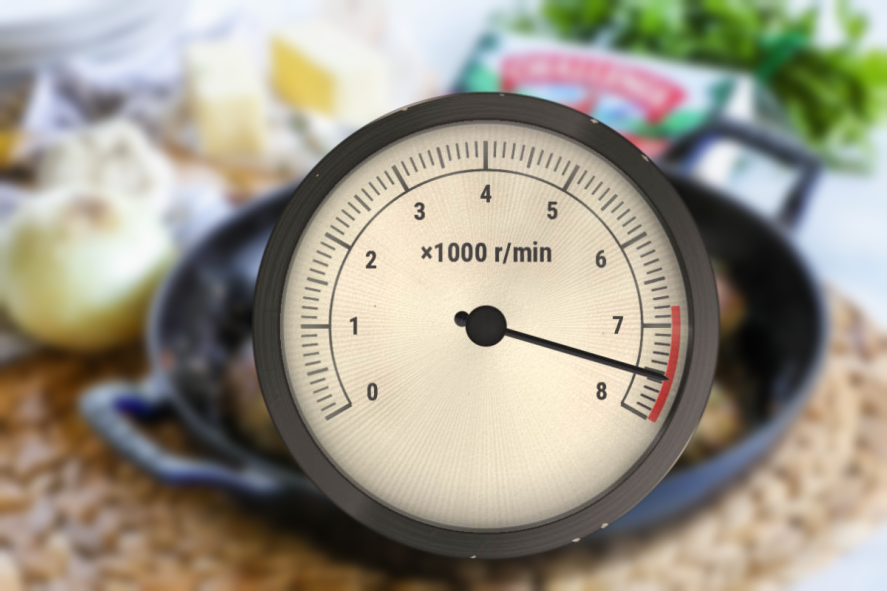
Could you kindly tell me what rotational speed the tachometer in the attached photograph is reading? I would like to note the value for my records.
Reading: 7550 rpm
